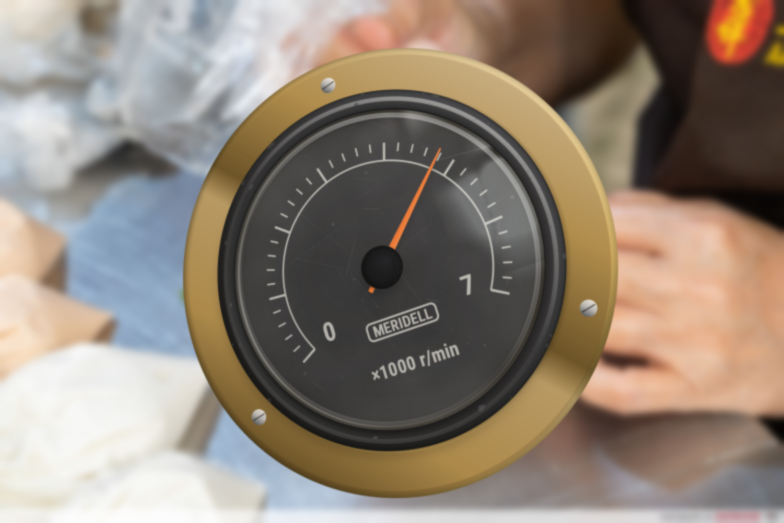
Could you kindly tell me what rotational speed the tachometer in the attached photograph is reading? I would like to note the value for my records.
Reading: 4800 rpm
